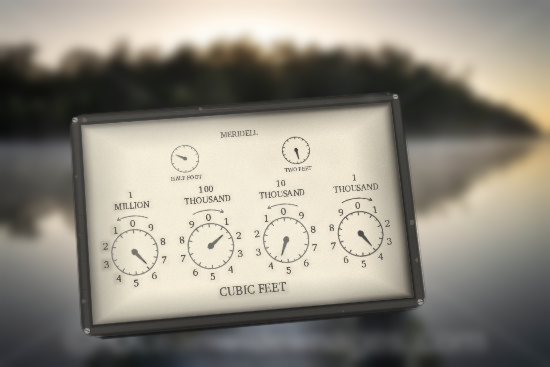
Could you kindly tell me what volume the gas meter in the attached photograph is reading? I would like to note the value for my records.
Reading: 614400 ft³
